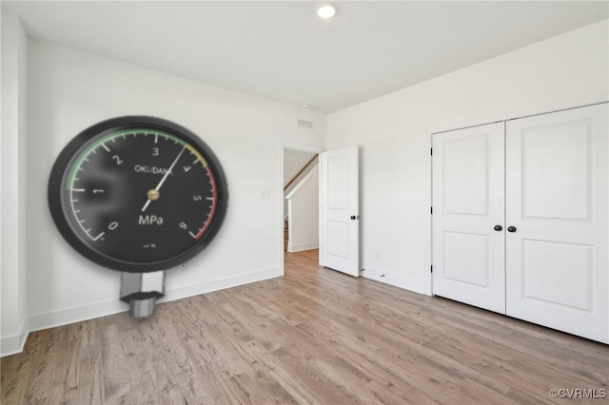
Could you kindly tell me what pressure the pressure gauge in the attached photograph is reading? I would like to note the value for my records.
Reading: 3.6 MPa
